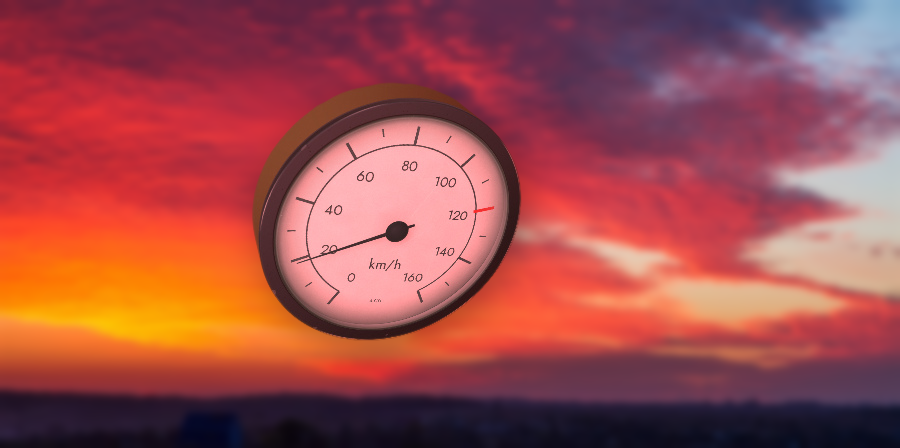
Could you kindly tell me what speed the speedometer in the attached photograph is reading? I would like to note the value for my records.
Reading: 20 km/h
